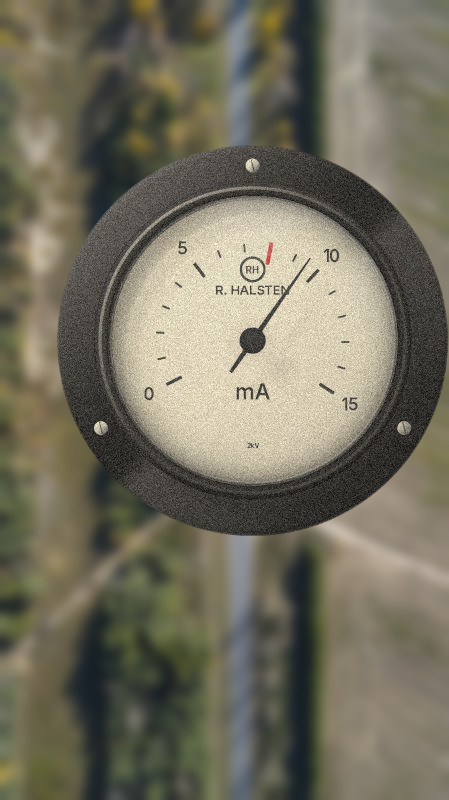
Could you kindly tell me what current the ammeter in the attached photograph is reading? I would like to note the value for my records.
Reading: 9.5 mA
